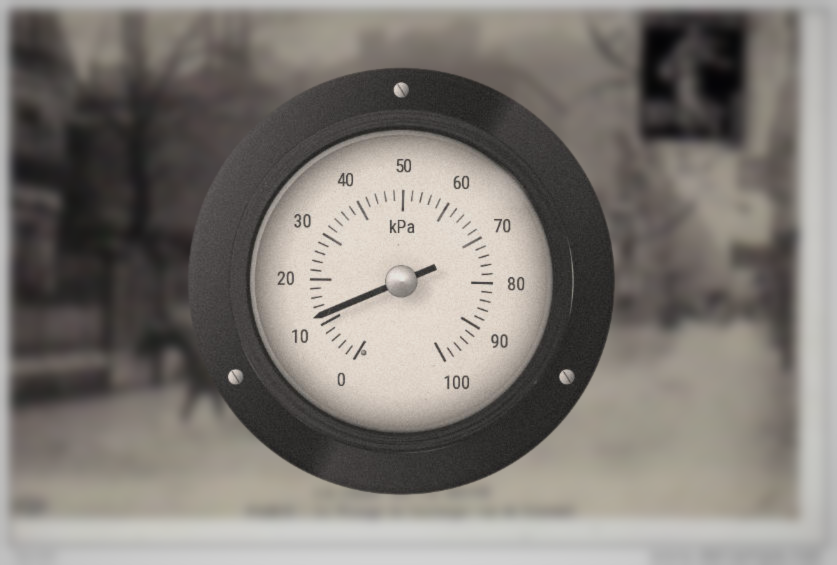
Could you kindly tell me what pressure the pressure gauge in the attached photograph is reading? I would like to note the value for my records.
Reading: 12 kPa
